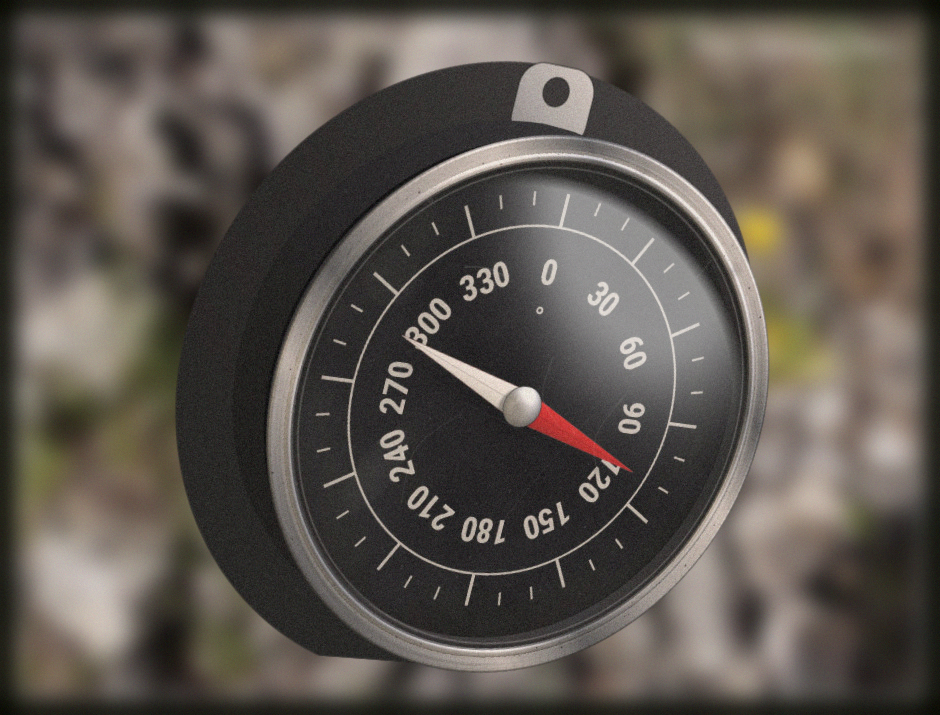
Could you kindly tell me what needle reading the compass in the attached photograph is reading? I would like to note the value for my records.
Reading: 110 °
